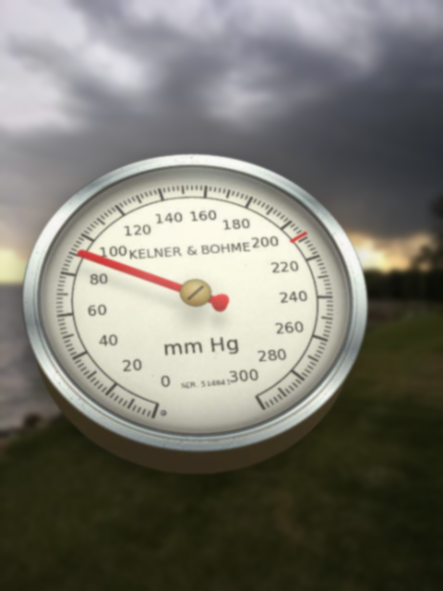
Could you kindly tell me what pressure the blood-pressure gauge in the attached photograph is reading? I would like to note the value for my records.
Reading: 90 mmHg
